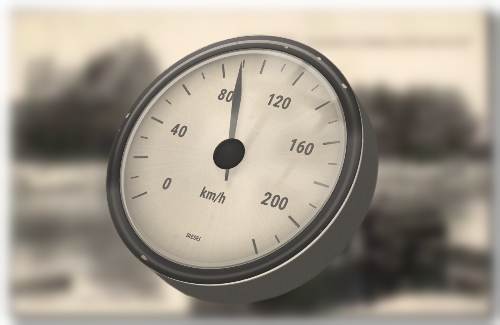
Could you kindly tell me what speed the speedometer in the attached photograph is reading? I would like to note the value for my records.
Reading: 90 km/h
